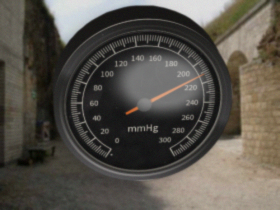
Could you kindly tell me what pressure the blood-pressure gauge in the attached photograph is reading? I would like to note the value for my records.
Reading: 210 mmHg
